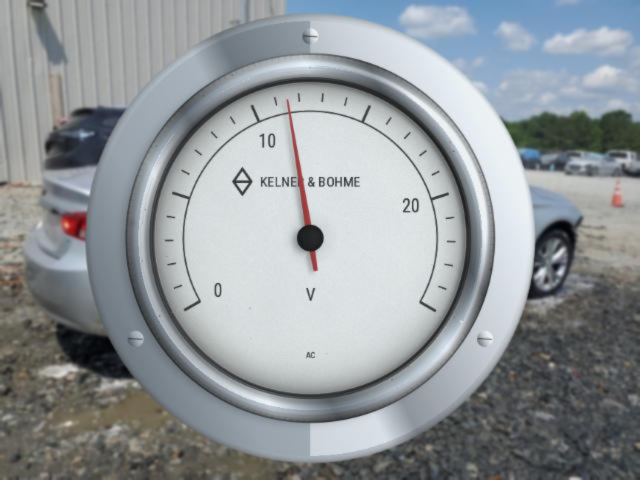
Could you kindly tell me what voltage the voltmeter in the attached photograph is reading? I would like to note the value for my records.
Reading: 11.5 V
